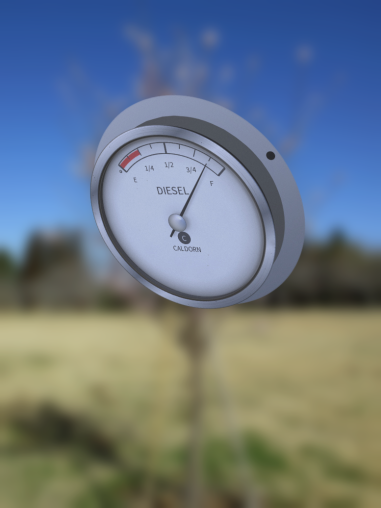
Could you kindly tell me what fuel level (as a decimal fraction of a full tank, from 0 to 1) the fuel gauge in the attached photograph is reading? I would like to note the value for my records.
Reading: 0.875
